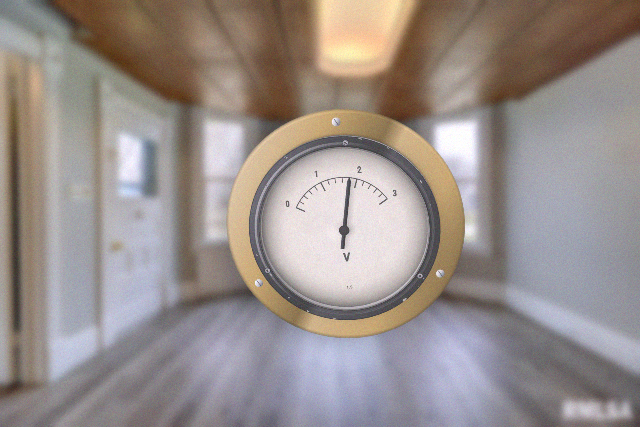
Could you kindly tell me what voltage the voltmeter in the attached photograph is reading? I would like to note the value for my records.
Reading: 1.8 V
